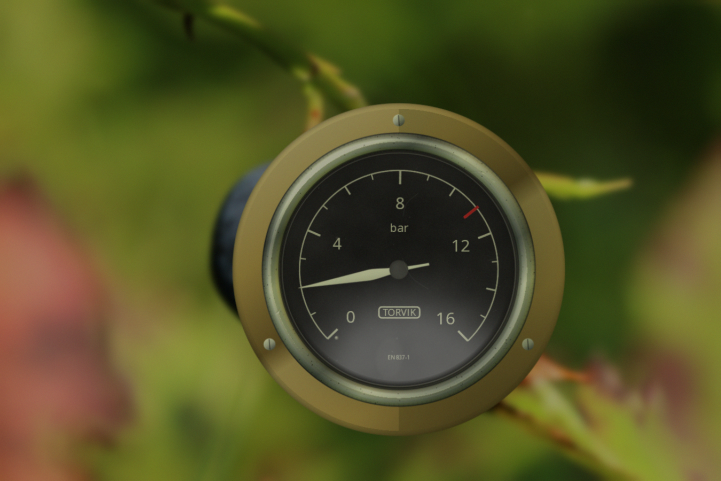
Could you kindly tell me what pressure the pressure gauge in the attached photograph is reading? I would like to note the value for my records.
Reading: 2 bar
